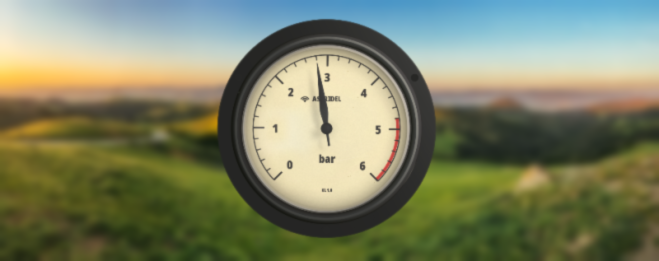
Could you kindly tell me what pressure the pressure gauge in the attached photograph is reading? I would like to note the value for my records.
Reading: 2.8 bar
